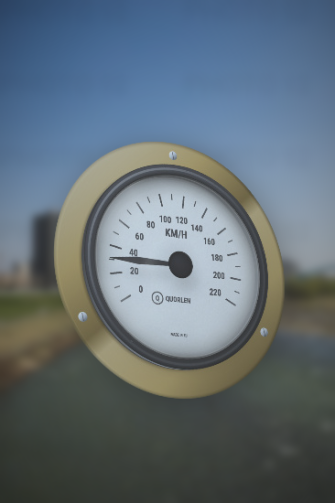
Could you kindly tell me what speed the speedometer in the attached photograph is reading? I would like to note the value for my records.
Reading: 30 km/h
